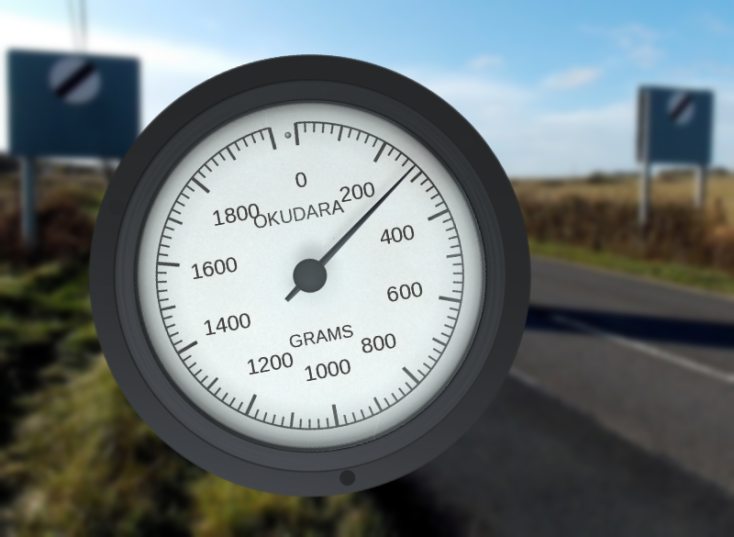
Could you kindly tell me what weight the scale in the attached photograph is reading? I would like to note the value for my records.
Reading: 280 g
